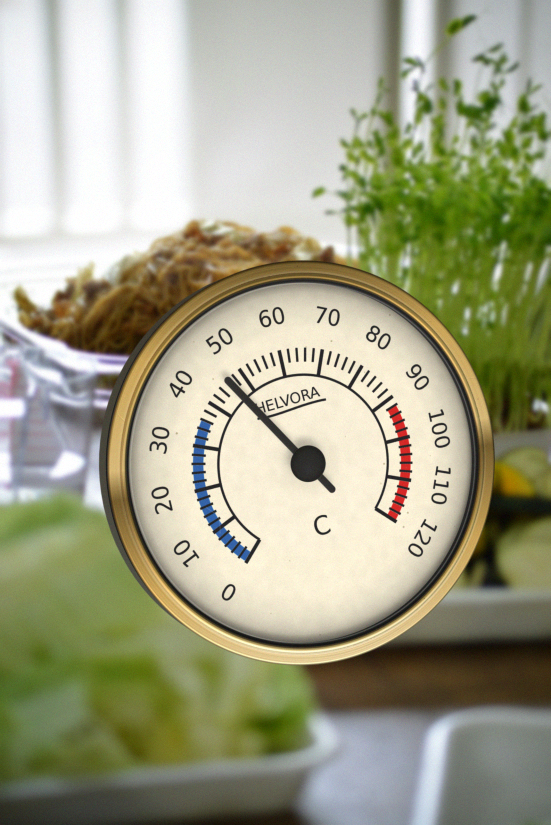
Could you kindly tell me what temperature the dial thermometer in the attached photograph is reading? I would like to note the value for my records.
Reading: 46 °C
